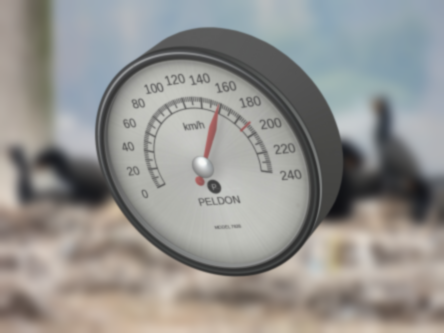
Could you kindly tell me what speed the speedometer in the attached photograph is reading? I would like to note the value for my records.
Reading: 160 km/h
